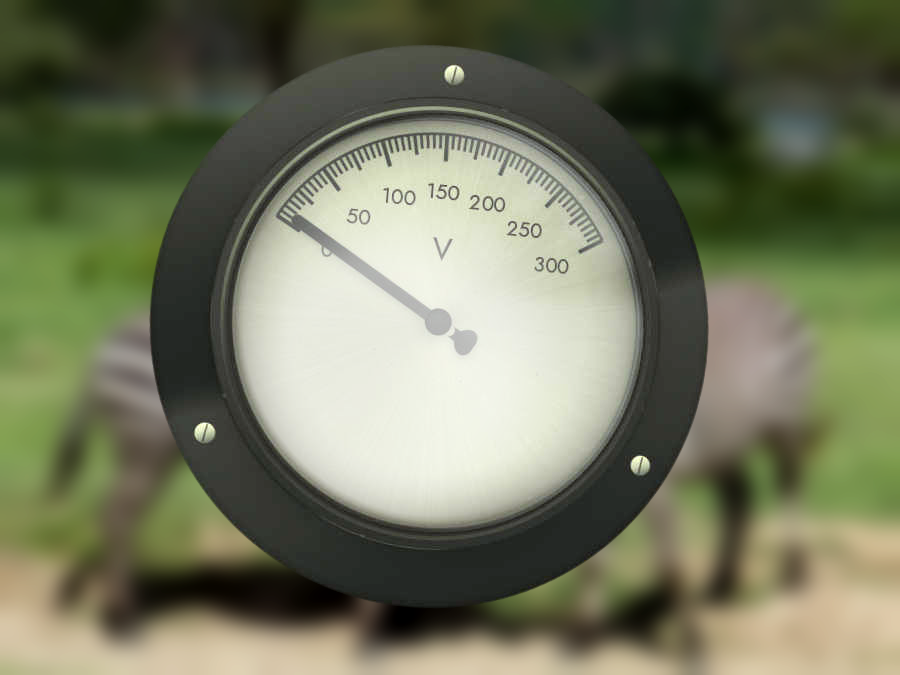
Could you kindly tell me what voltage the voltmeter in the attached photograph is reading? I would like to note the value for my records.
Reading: 5 V
